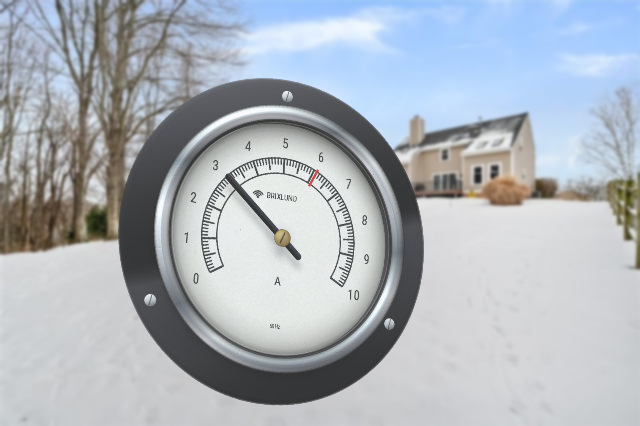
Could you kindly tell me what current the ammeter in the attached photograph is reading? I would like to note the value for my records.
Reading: 3 A
